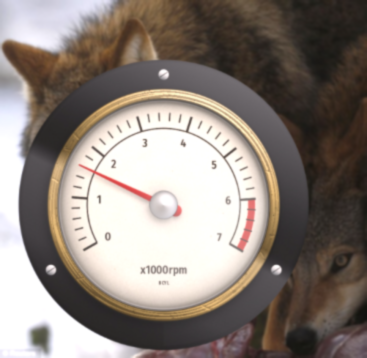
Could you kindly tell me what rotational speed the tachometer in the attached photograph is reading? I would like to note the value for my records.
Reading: 1600 rpm
